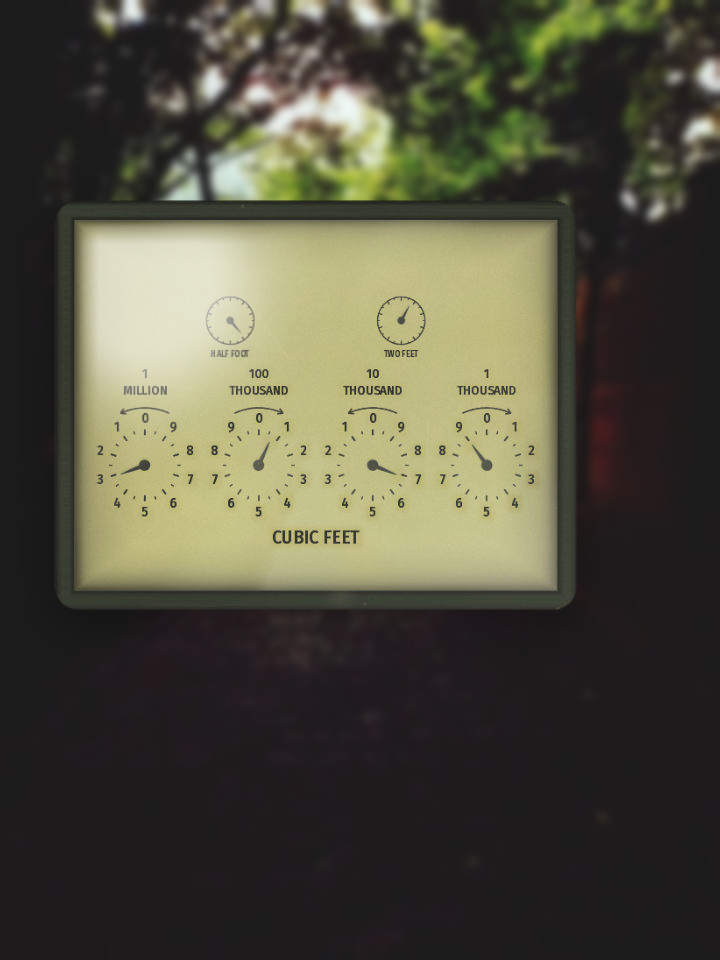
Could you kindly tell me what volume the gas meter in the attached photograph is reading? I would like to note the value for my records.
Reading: 306900 ft³
